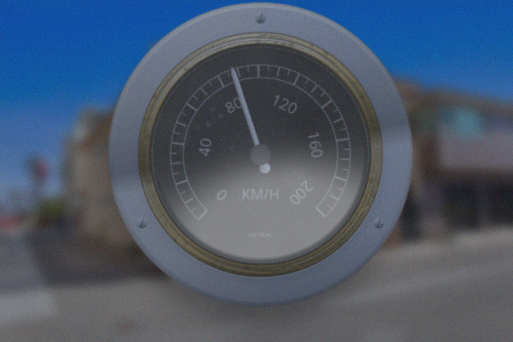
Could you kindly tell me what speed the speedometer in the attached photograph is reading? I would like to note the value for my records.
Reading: 87.5 km/h
